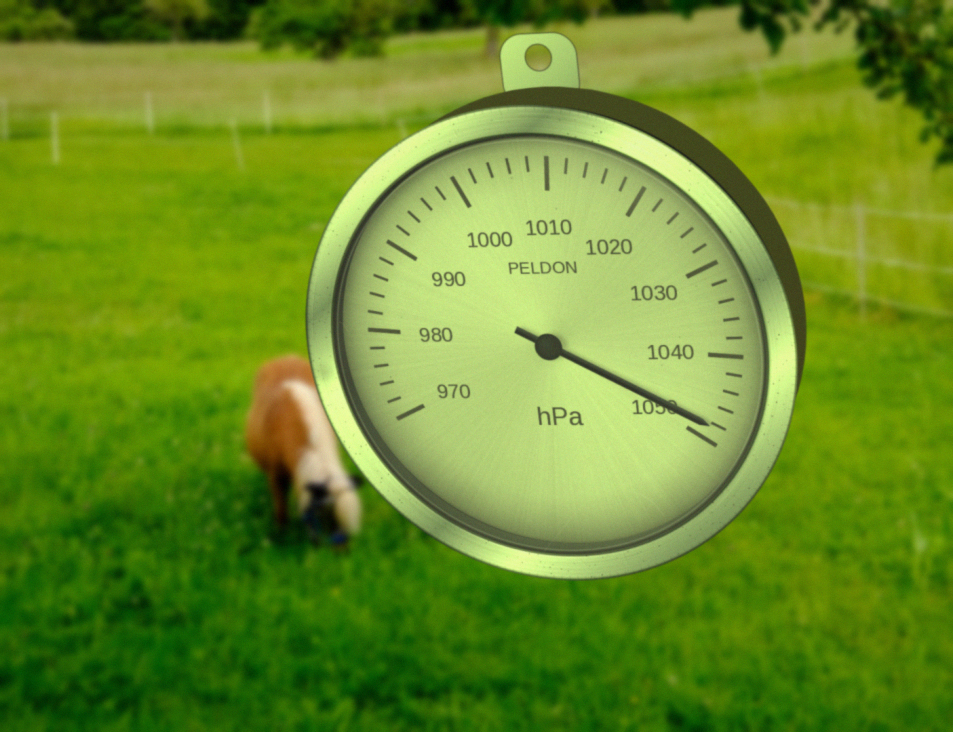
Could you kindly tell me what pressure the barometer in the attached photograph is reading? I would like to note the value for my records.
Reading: 1048 hPa
